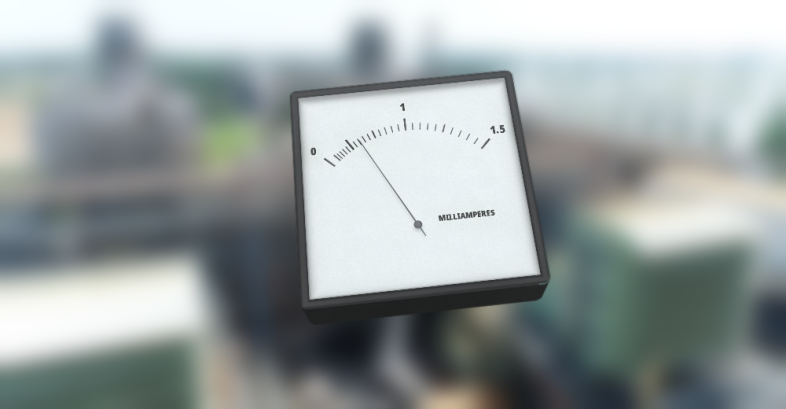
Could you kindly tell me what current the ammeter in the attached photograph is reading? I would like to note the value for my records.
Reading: 0.6 mA
